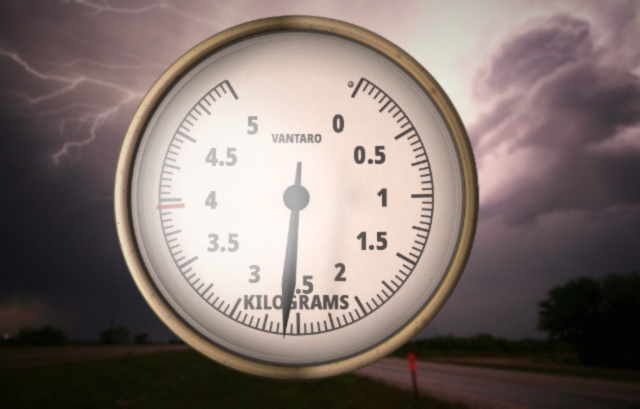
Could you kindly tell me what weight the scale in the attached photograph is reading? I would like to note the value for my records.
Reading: 2.6 kg
